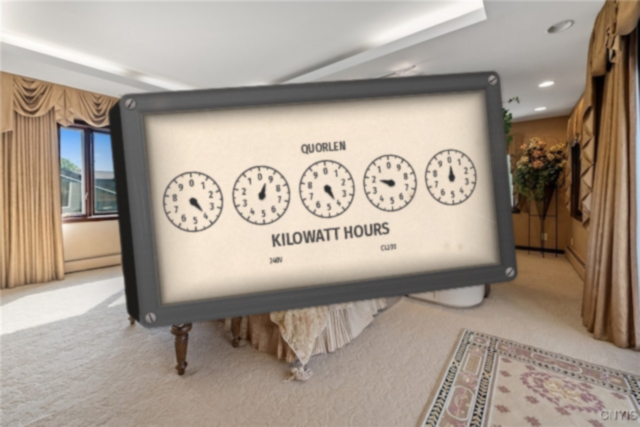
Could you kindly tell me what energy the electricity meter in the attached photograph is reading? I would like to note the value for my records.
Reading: 39420 kWh
